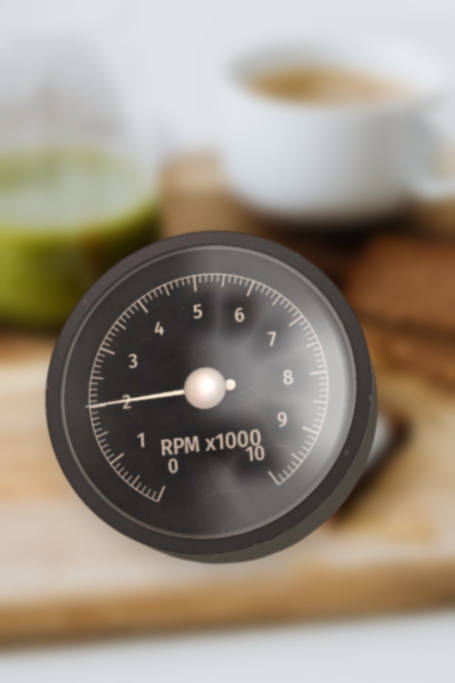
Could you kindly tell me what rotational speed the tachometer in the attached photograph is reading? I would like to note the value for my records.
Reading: 2000 rpm
